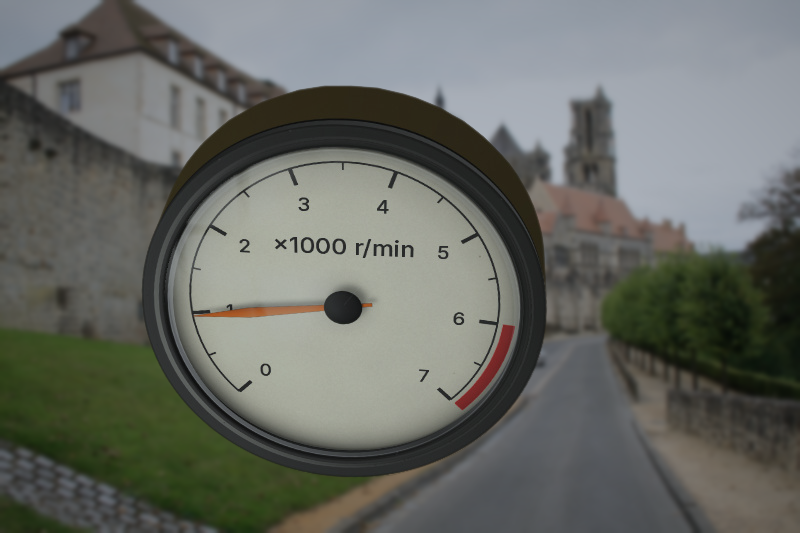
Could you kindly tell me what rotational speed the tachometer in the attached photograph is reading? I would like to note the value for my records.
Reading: 1000 rpm
